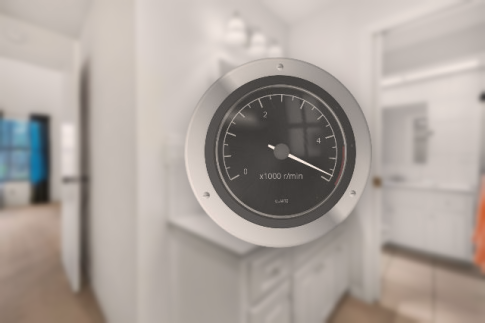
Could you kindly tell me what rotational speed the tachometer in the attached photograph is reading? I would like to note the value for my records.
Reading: 4875 rpm
